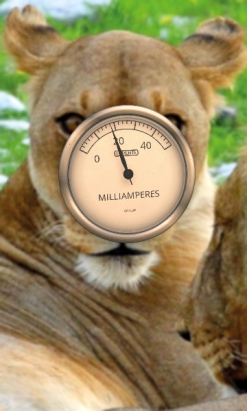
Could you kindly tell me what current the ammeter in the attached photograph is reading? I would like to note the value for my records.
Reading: 18 mA
